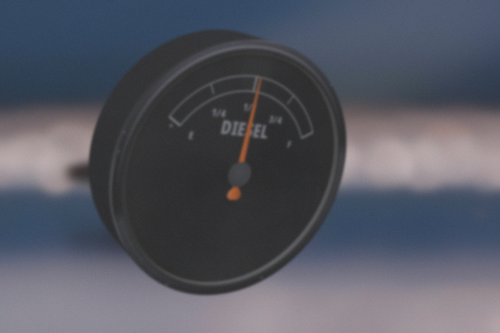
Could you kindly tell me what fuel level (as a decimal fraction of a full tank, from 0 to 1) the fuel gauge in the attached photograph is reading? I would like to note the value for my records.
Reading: 0.5
